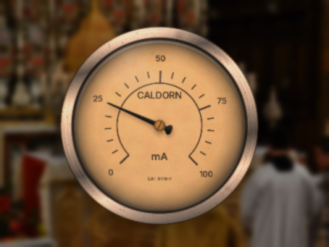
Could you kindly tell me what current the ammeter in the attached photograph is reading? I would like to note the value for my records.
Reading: 25 mA
